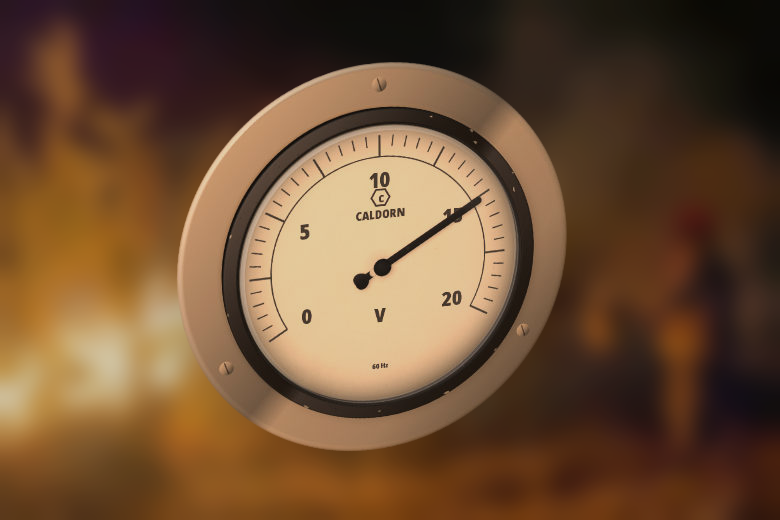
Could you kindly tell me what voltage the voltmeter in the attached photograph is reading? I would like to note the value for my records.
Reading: 15 V
